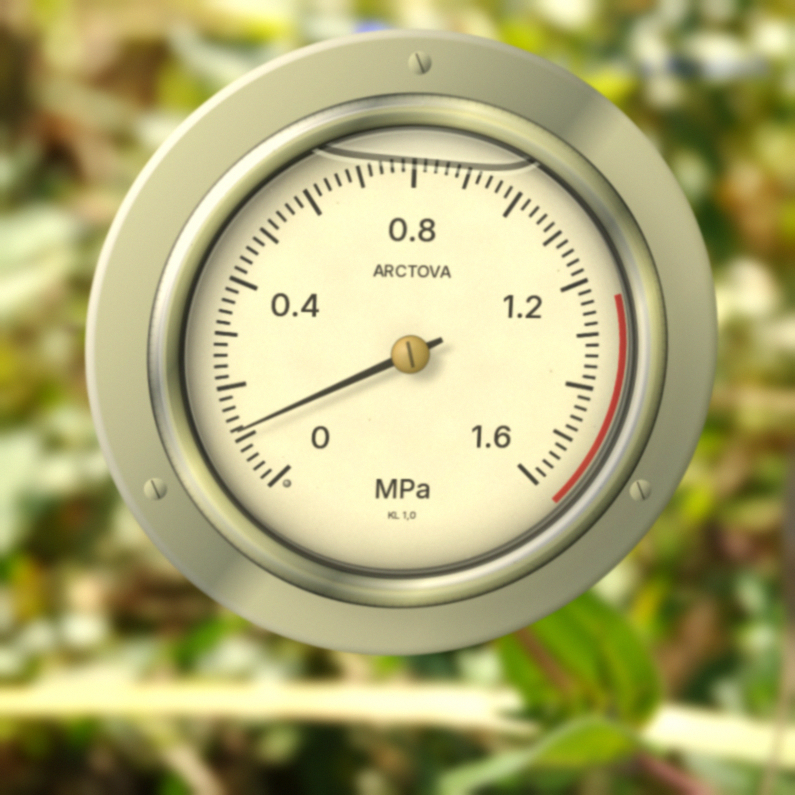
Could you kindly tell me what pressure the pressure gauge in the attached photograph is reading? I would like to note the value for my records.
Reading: 0.12 MPa
